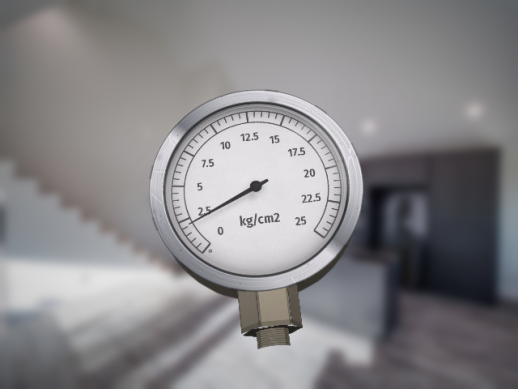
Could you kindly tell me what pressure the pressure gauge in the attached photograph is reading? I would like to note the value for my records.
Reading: 2 kg/cm²
